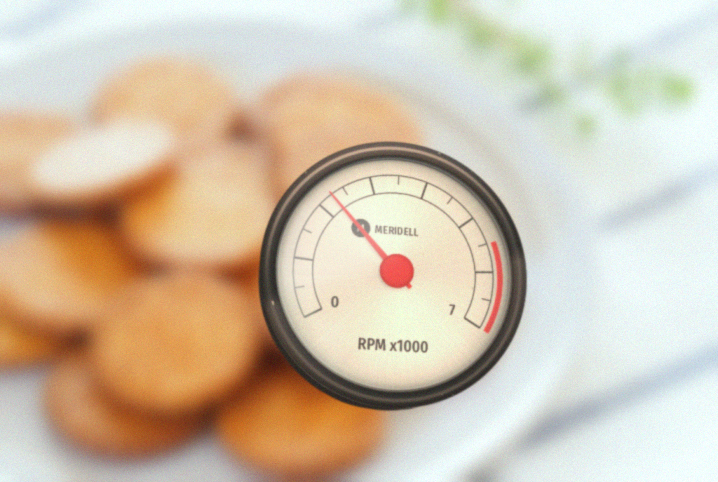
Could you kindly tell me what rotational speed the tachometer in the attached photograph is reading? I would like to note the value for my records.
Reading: 2250 rpm
